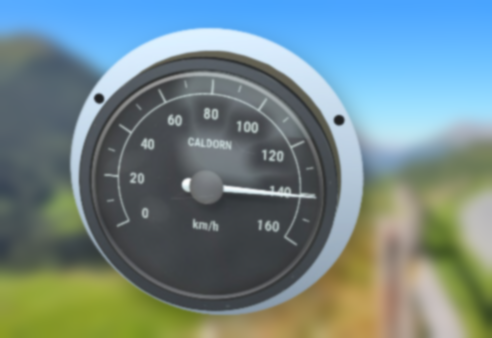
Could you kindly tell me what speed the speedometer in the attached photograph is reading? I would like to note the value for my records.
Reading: 140 km/h
